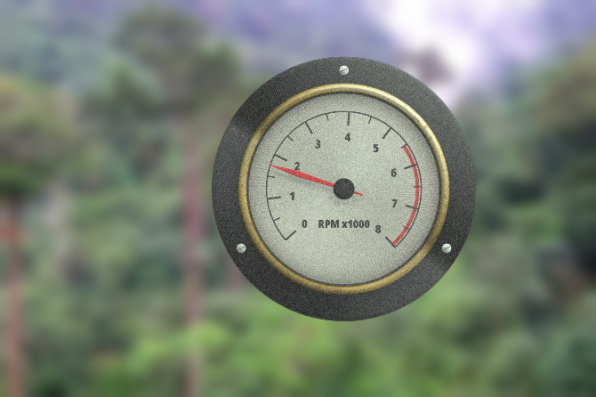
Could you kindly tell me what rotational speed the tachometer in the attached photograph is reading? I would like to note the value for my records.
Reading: 1750 rpm
